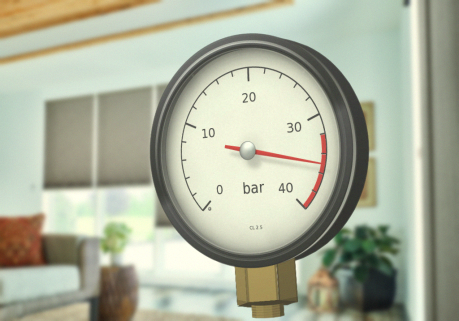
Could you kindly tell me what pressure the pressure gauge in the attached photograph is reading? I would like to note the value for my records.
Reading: 35 bar
